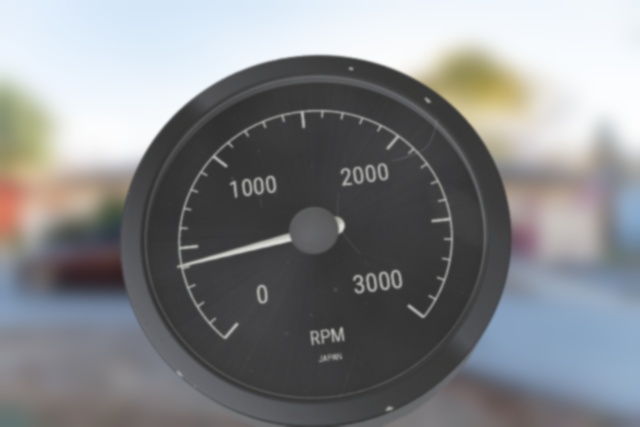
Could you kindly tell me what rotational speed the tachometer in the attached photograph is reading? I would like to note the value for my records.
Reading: 400 rpm
